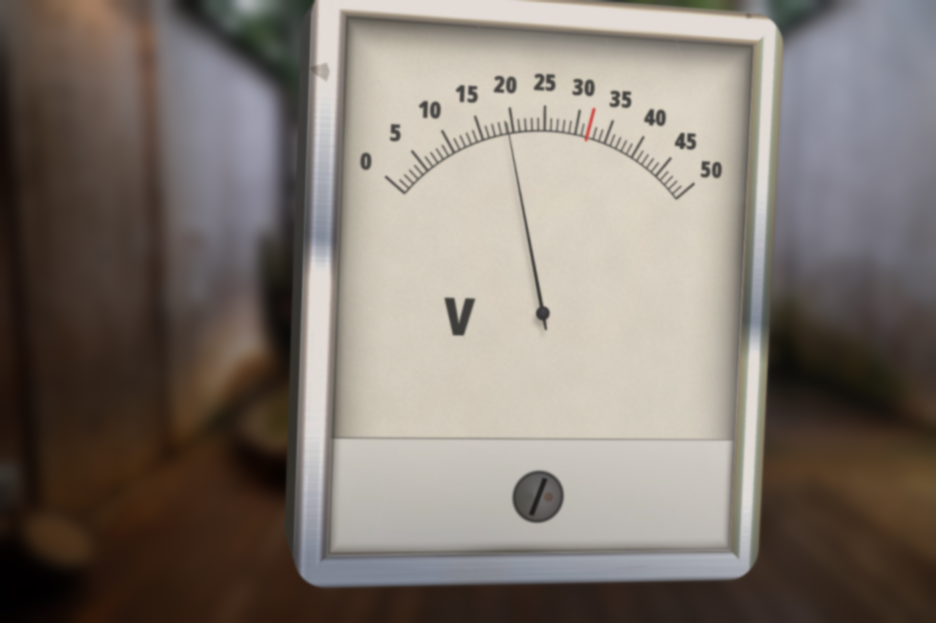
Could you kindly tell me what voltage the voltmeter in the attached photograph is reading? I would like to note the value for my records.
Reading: 19 V
